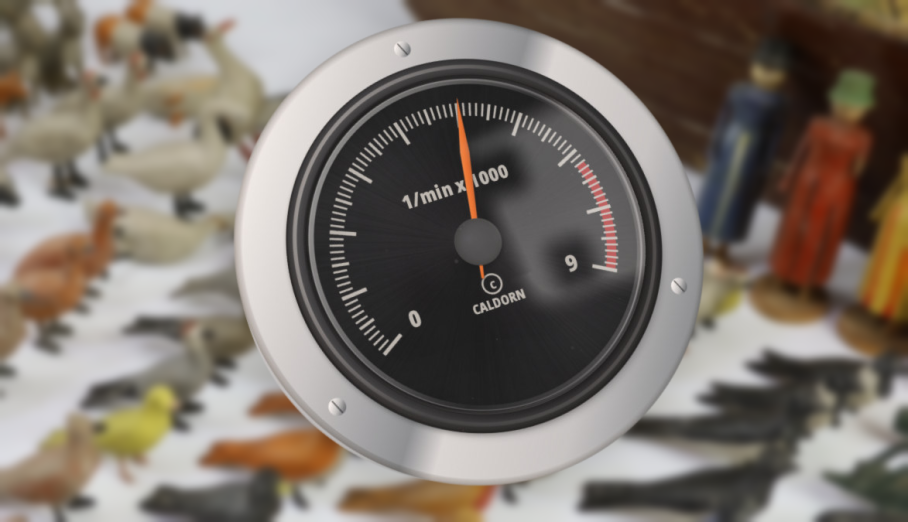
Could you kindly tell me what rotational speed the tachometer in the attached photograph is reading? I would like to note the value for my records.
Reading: 5000 rpm
